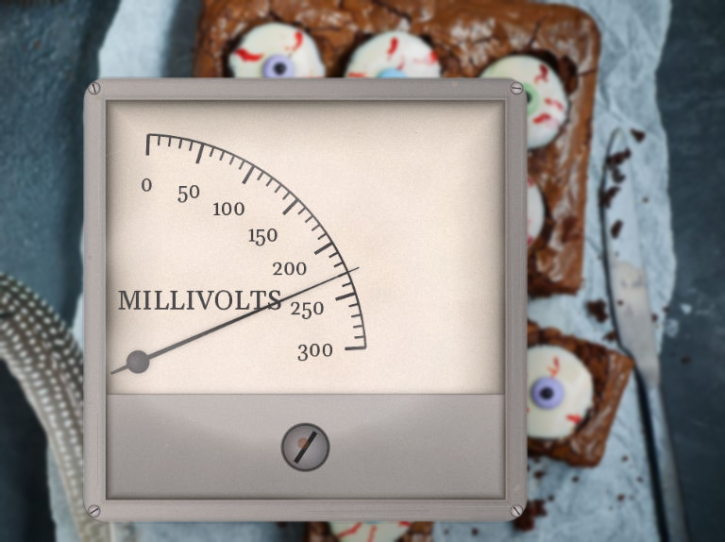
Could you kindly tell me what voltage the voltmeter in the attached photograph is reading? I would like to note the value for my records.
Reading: 230 mV
